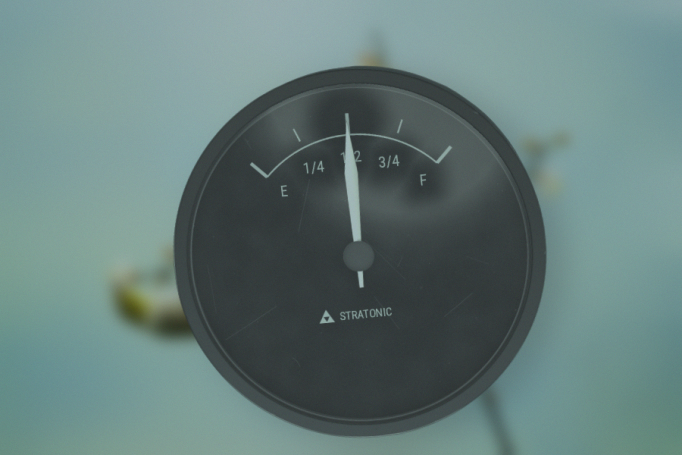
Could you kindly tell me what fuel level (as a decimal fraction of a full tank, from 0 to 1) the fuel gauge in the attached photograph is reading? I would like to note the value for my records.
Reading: 0.5
